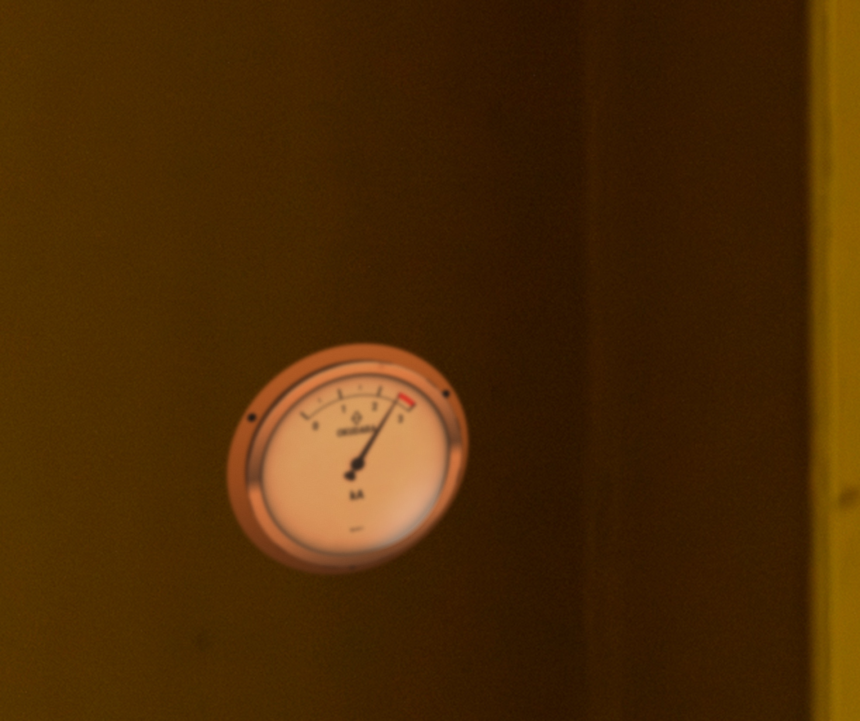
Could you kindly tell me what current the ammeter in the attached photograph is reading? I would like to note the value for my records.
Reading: 2.5 kA
